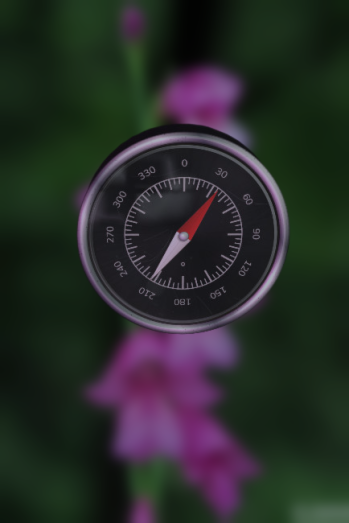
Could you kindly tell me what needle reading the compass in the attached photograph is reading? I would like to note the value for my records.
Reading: 35 °
